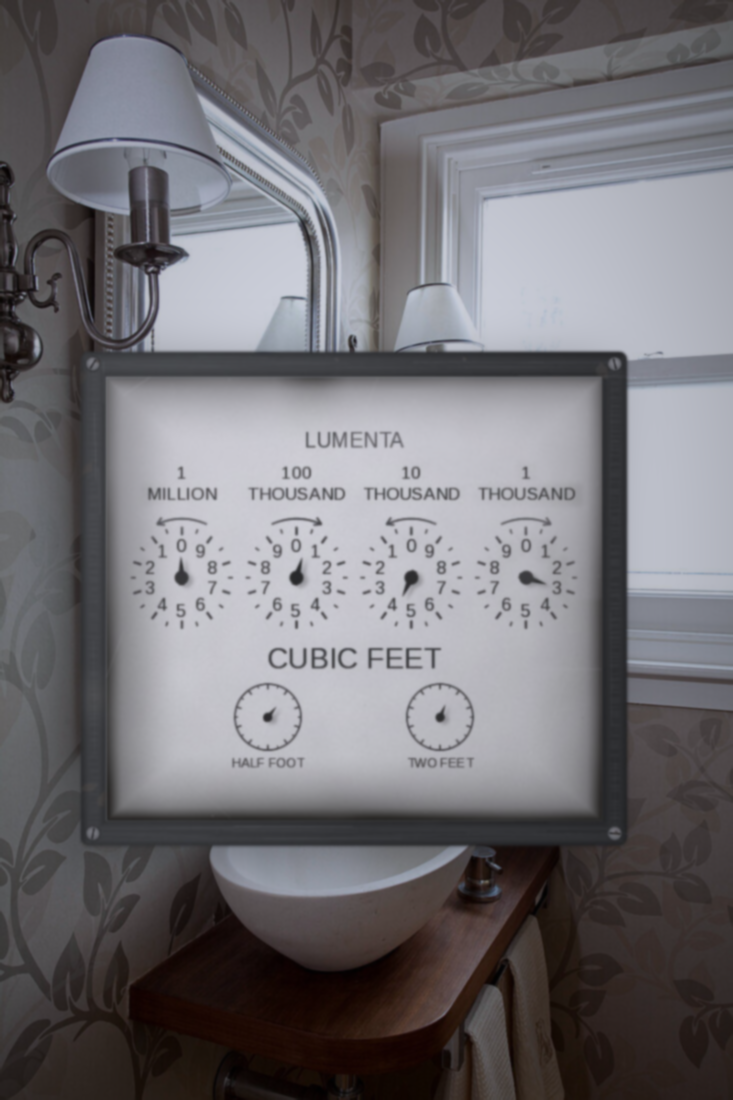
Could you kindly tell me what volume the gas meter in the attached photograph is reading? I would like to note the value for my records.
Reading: 4300 ft³
